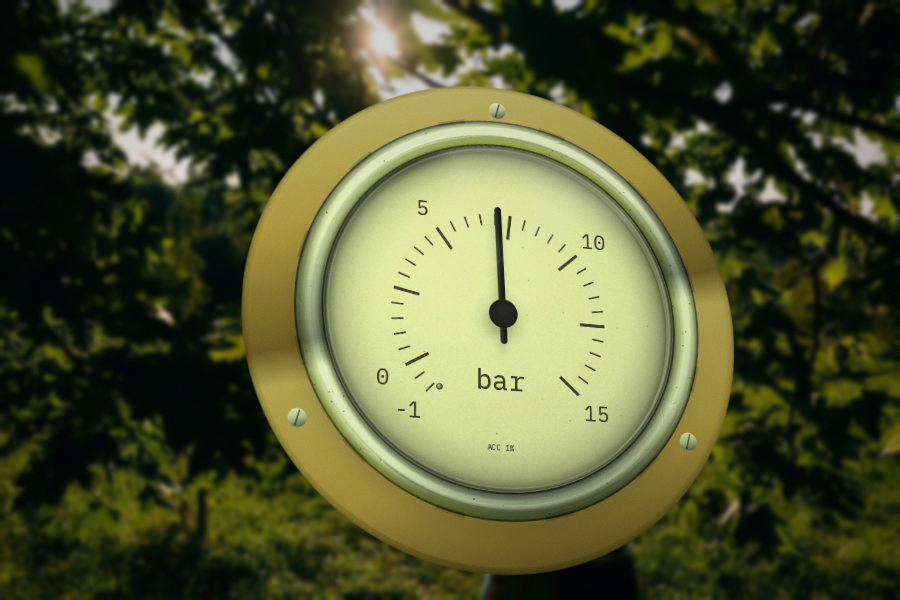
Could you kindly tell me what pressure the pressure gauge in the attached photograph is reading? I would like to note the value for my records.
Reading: 7 bar
